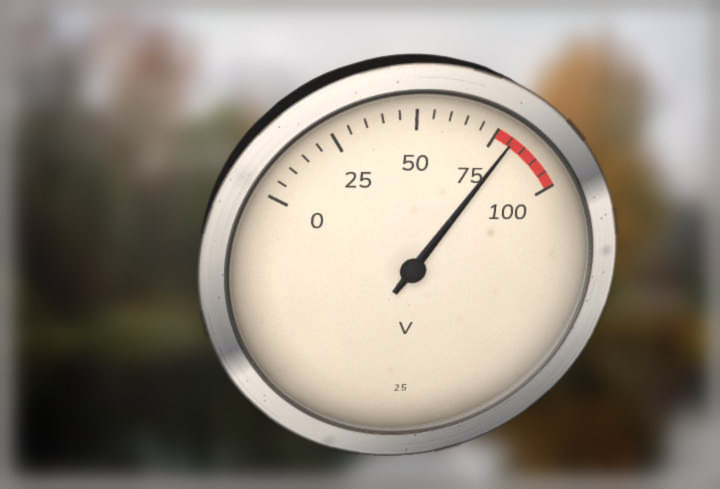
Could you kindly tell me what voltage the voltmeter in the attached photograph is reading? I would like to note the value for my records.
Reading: 80 V
